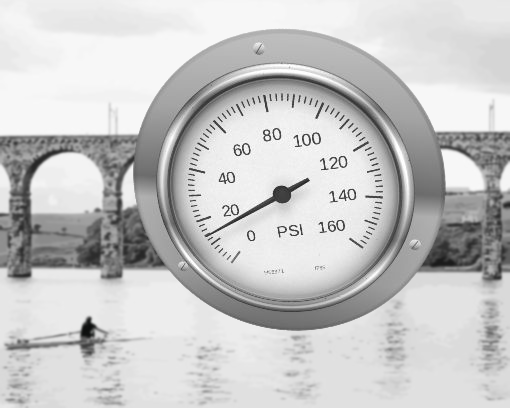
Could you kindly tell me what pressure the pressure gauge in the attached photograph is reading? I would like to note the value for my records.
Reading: 14 psi
